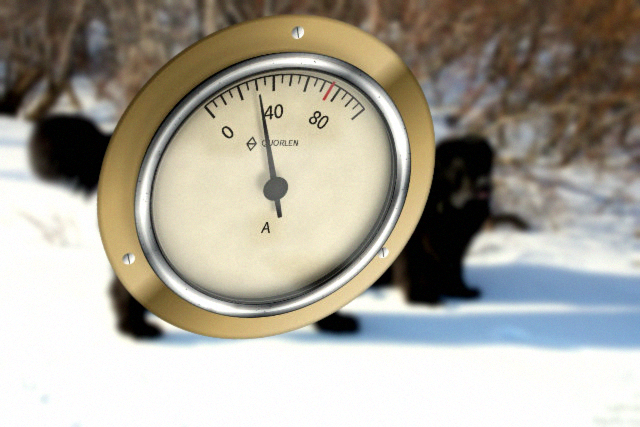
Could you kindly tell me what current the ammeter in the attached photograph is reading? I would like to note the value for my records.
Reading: 30 A
